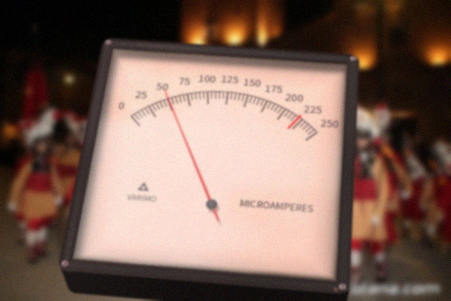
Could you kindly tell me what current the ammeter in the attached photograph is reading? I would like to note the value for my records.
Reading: 50 µA
